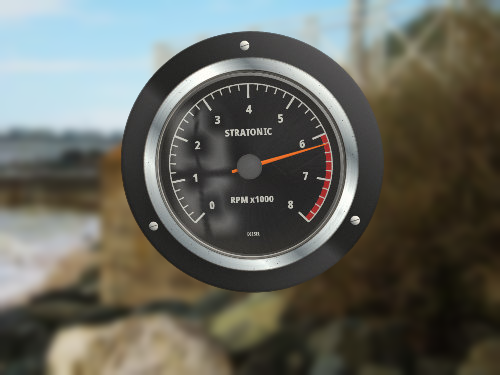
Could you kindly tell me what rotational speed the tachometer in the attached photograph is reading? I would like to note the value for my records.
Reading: 6200 rpm
